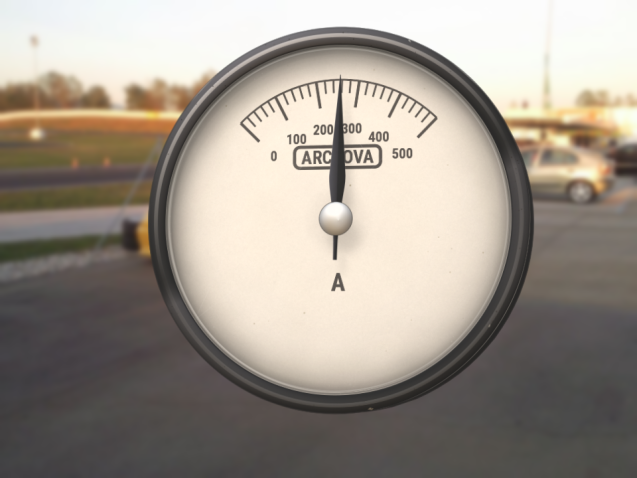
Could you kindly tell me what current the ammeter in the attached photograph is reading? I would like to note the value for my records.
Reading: 260 A
